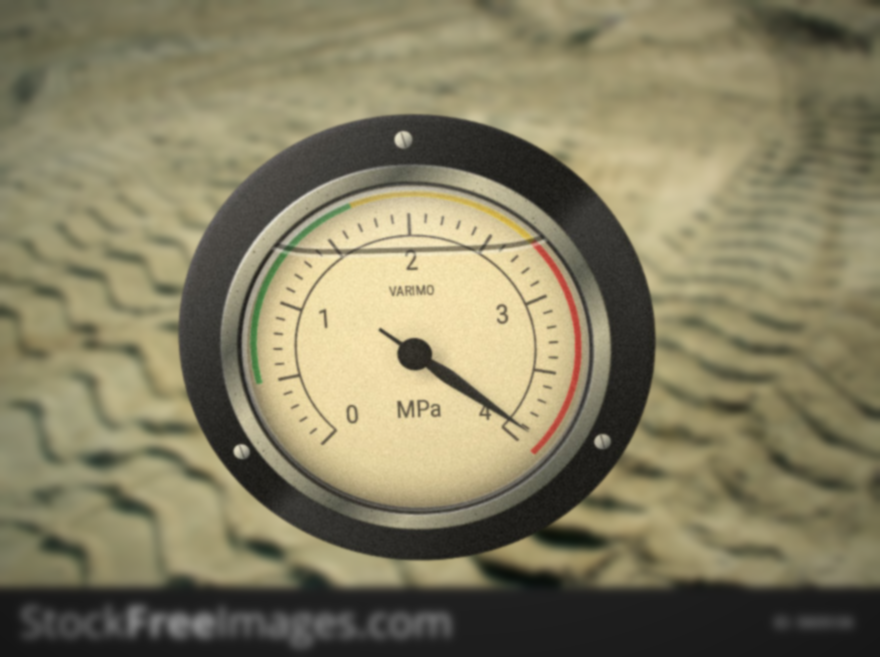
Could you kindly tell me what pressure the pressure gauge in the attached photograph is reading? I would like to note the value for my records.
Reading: 3.9 MPa
